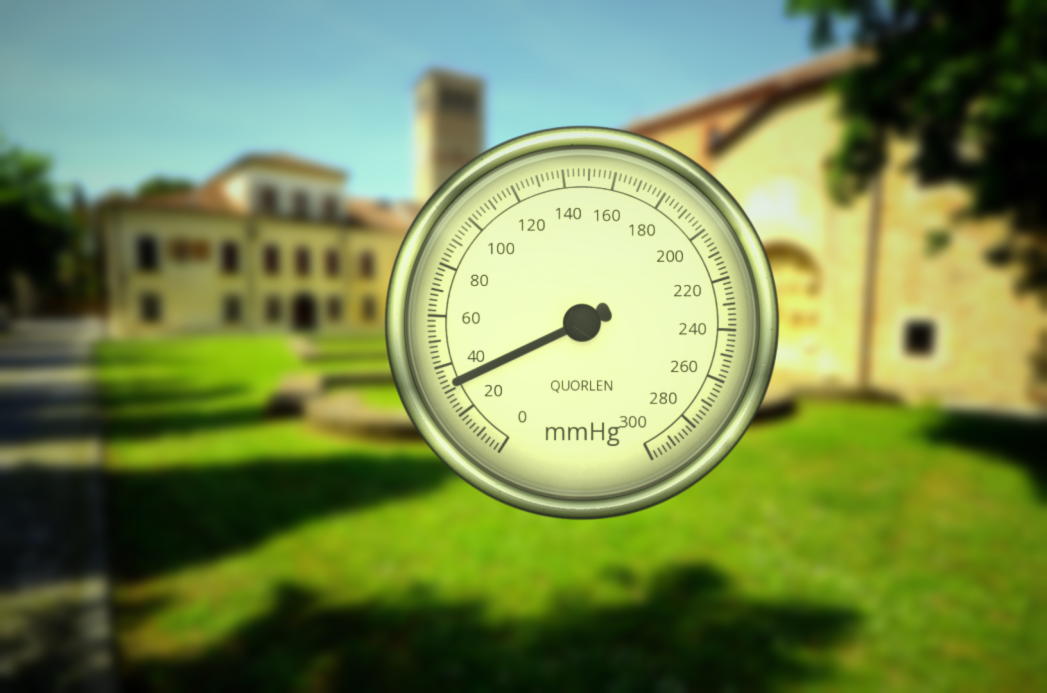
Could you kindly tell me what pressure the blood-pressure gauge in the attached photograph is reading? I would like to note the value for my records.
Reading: 32 mmHg
